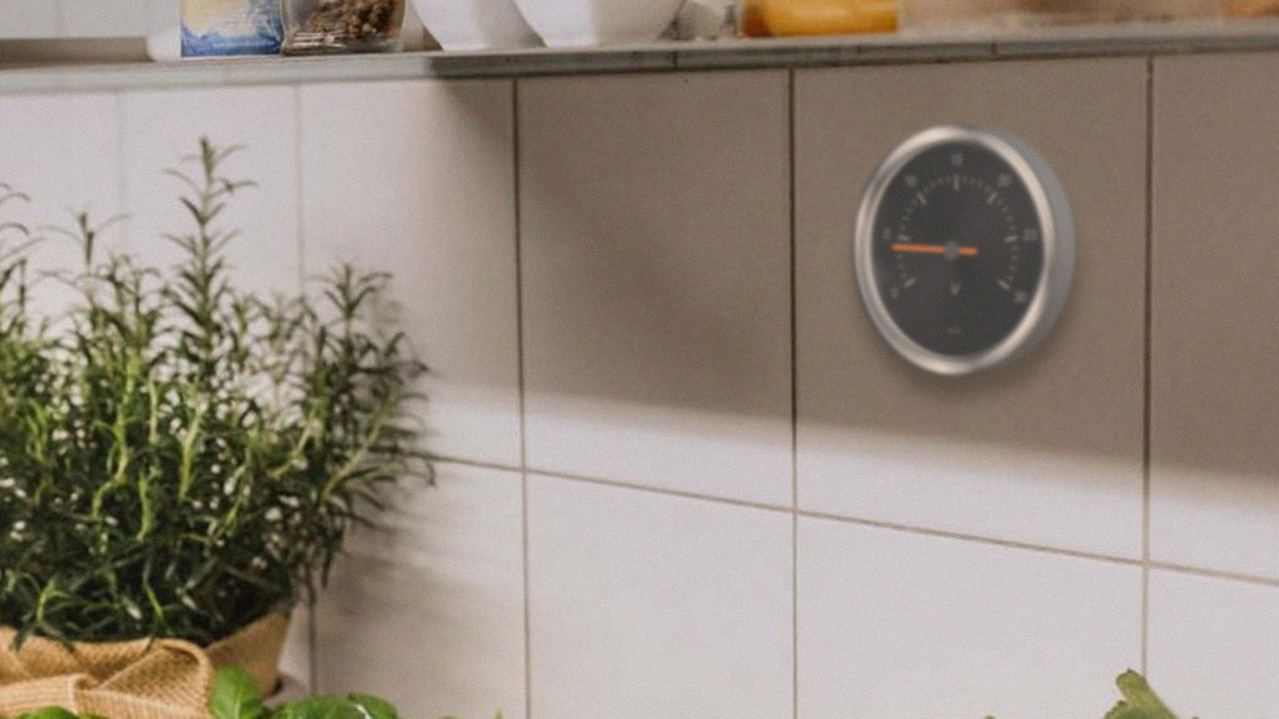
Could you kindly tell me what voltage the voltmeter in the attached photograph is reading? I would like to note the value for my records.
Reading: 4 V
